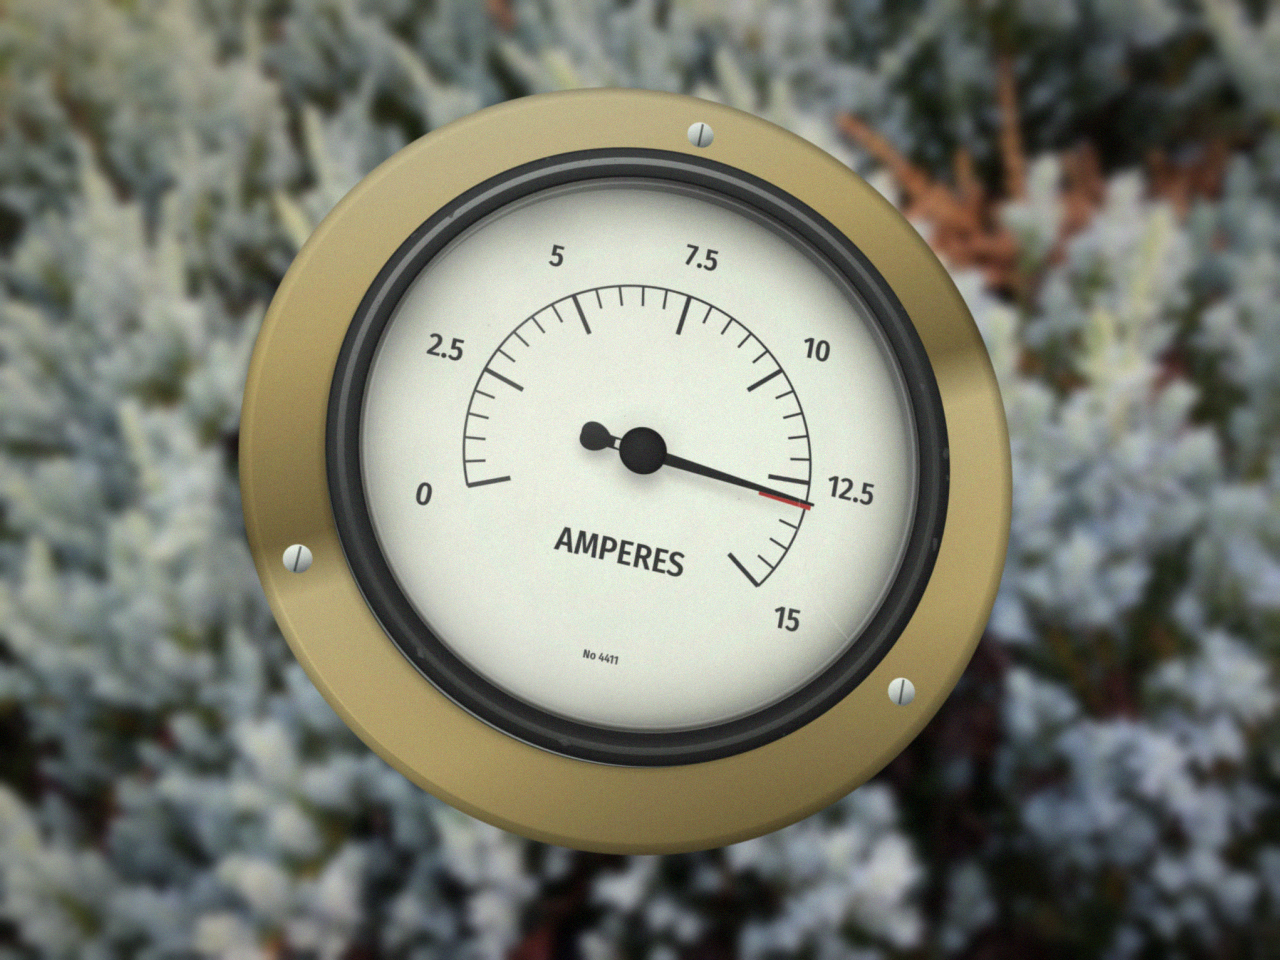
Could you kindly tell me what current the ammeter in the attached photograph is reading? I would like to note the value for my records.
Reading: 13 A
